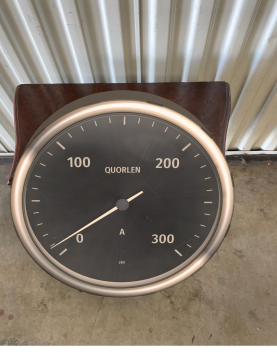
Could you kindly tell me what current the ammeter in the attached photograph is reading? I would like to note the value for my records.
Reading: 10 A
